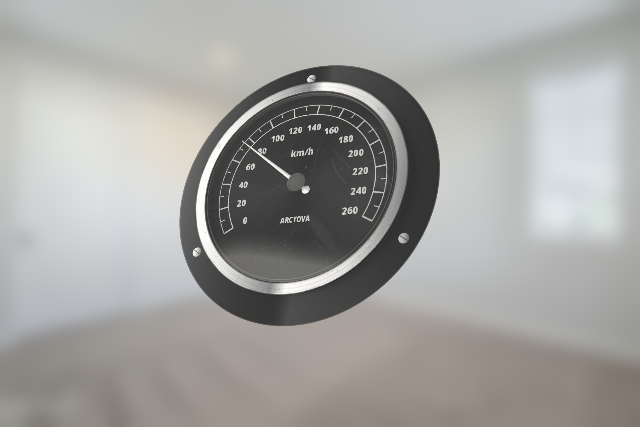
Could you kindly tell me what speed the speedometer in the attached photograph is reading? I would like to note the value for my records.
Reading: 75 km/h
